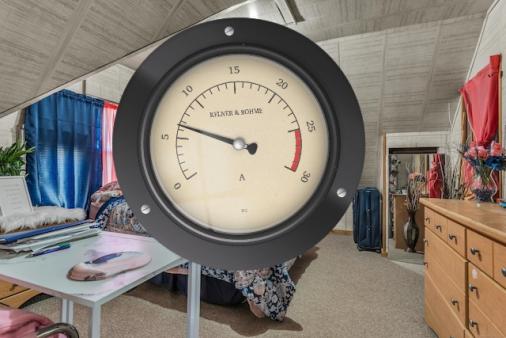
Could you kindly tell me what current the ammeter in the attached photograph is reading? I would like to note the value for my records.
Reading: 6.5 A
